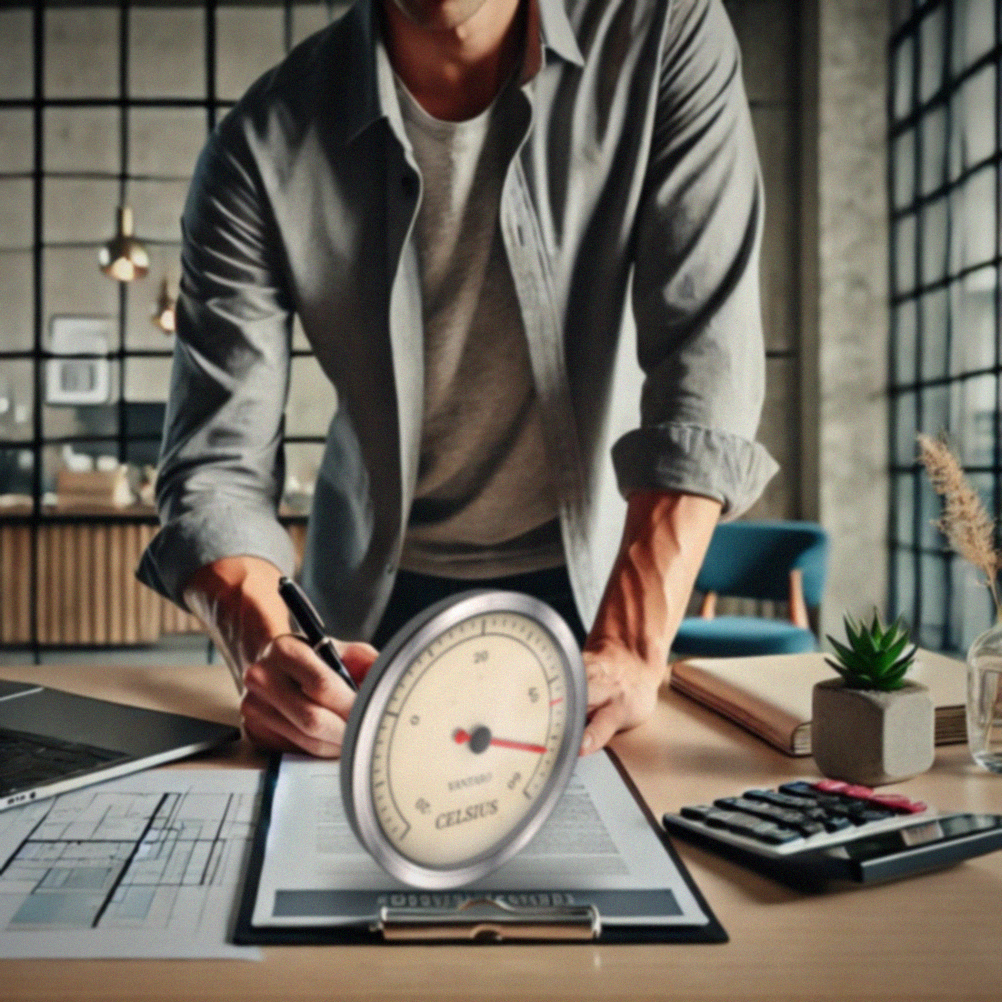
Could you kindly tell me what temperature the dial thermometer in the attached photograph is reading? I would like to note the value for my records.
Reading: 52 °C
